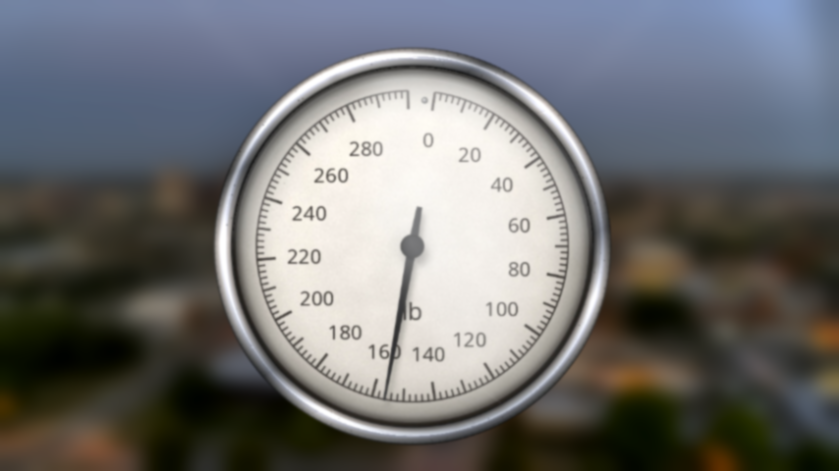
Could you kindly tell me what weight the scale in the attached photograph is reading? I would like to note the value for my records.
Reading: 156 lb
